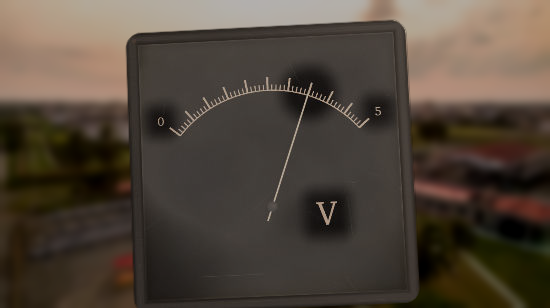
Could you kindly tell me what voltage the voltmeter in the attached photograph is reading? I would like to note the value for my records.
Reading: 3.5 V
